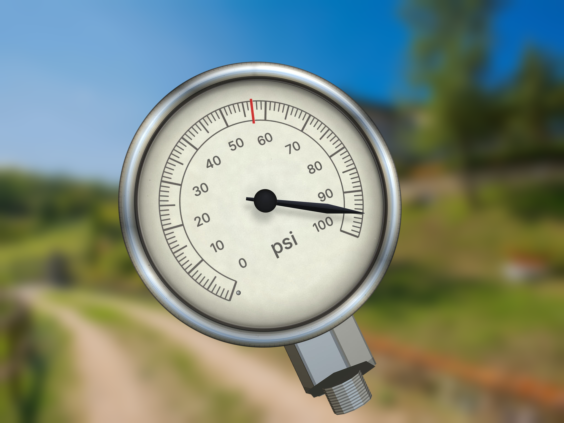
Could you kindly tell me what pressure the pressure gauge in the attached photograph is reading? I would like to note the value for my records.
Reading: 95 psi
